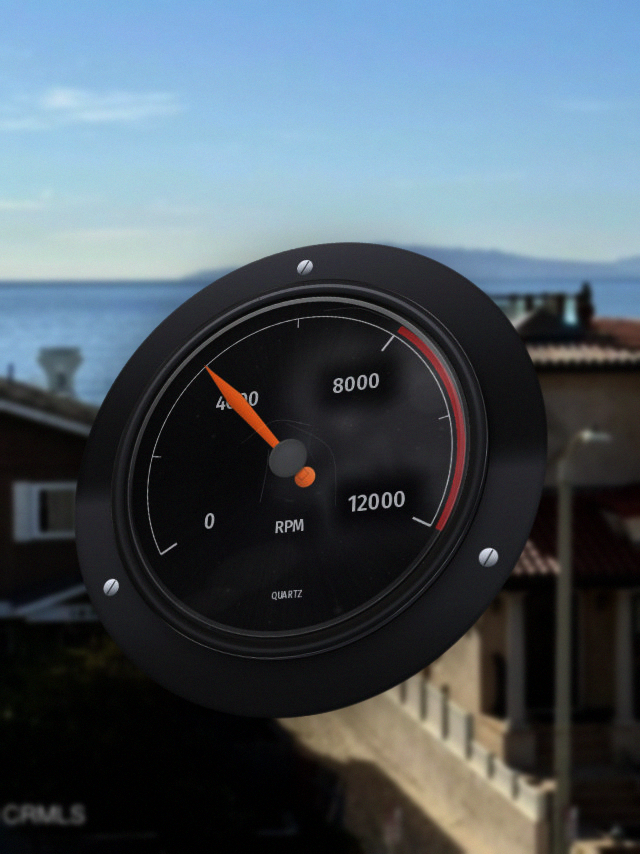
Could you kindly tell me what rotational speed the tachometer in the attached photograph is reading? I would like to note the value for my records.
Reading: 4000 rpm
